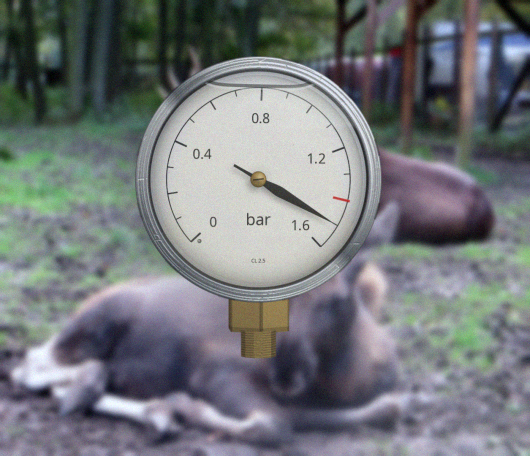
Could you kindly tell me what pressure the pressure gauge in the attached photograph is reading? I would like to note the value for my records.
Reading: 1.5 bar
